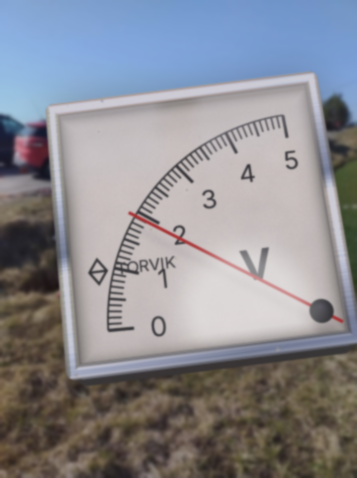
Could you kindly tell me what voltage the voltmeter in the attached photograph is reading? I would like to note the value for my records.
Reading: 1.9 V
